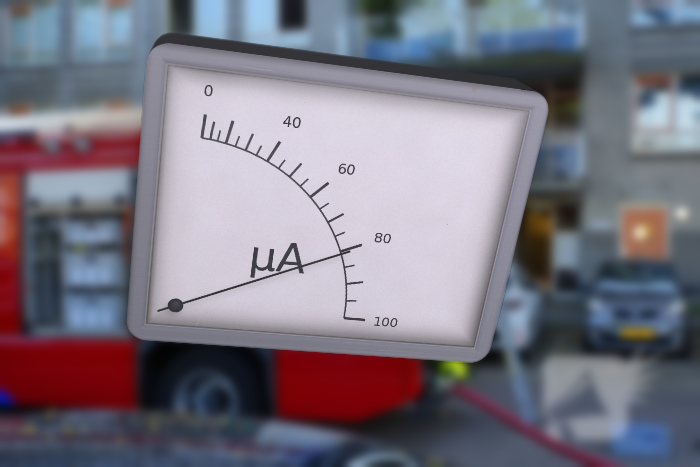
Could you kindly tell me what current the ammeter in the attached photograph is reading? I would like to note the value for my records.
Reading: 80 µA
